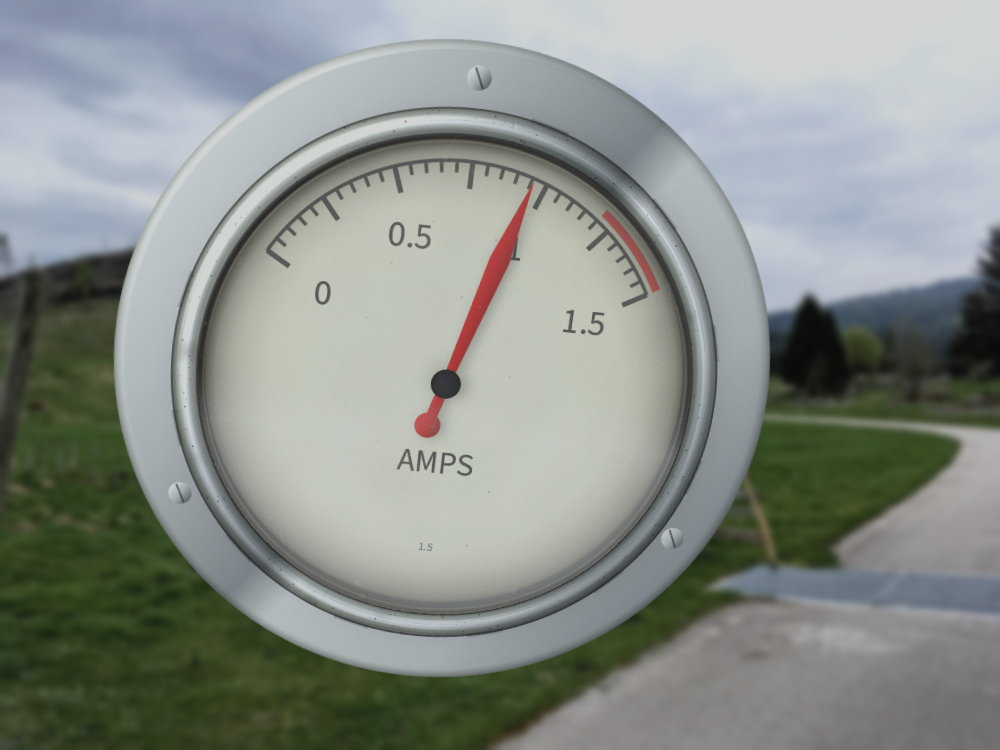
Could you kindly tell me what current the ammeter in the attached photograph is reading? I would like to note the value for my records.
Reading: 0.95 A
